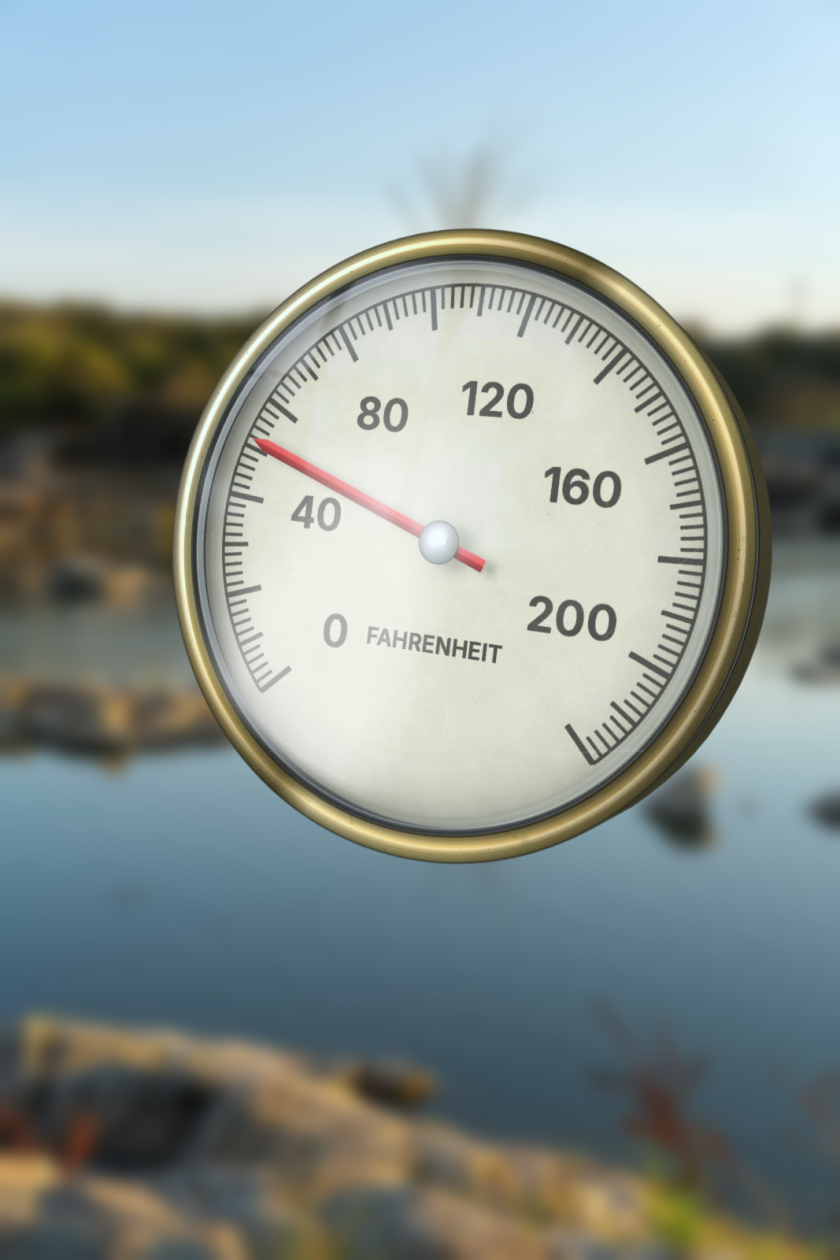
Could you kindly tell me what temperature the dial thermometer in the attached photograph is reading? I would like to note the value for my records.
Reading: 52 °F
